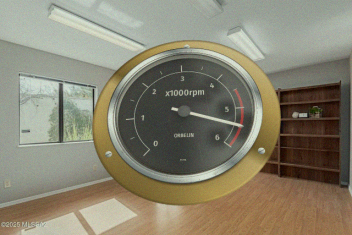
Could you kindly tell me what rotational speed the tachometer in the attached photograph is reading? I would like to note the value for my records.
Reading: 5500 rpm
